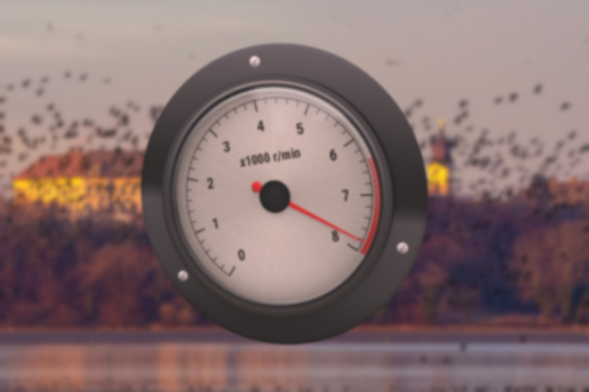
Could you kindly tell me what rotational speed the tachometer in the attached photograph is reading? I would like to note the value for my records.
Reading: 7800 rpm
